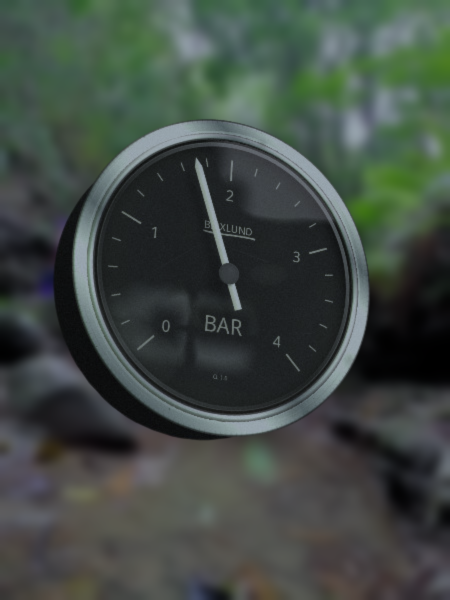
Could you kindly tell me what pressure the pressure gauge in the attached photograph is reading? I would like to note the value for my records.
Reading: 1.7 bar
